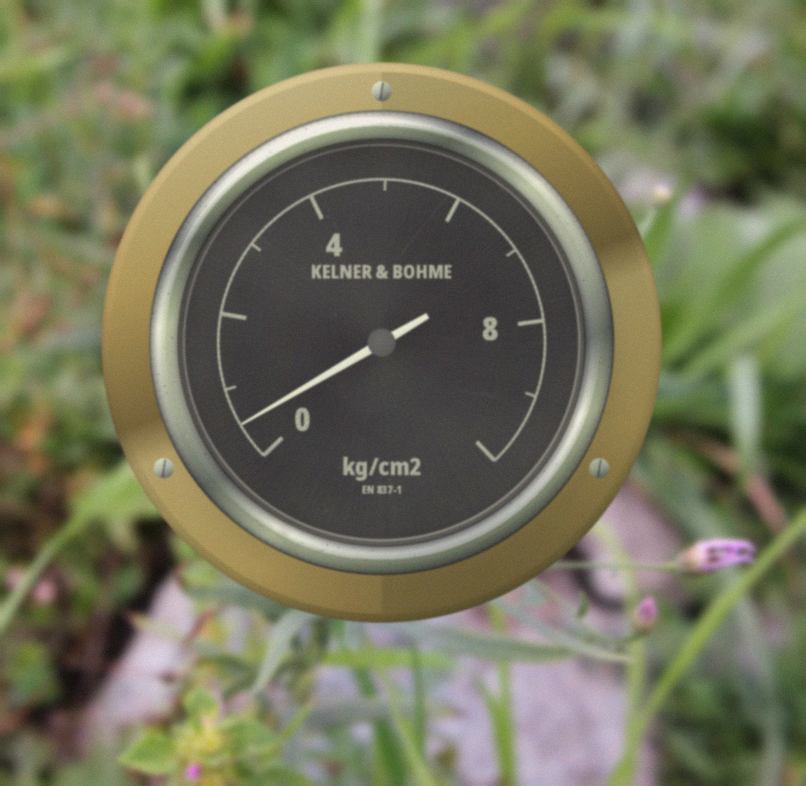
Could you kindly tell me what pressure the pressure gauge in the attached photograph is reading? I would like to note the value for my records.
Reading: 0.5 kg/cm²
